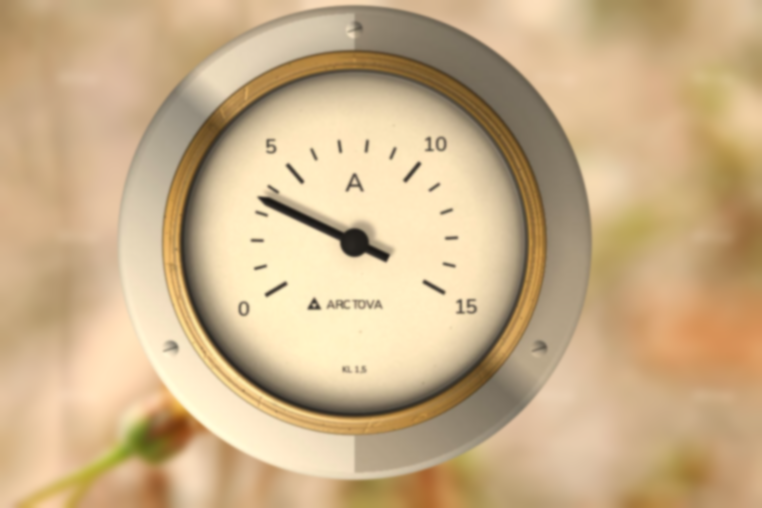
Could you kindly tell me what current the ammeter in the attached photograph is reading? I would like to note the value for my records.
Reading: 3.5 A
